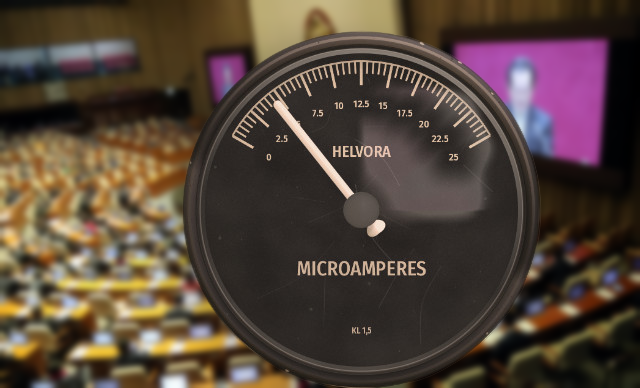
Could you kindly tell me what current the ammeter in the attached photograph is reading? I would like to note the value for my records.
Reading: 4.5 µA
